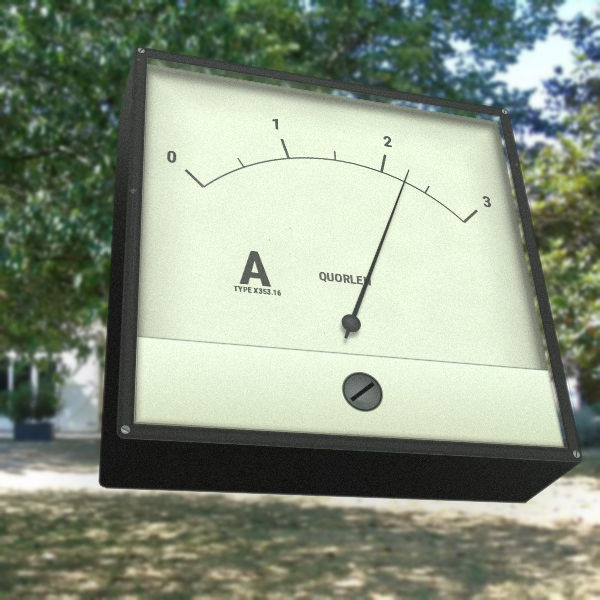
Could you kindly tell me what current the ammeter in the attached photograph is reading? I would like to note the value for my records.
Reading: 2.25 A
